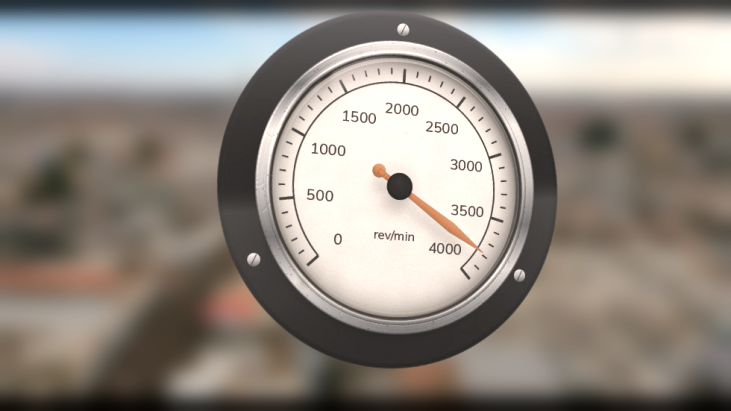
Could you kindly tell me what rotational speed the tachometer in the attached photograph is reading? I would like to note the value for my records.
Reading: 3800 rpm
